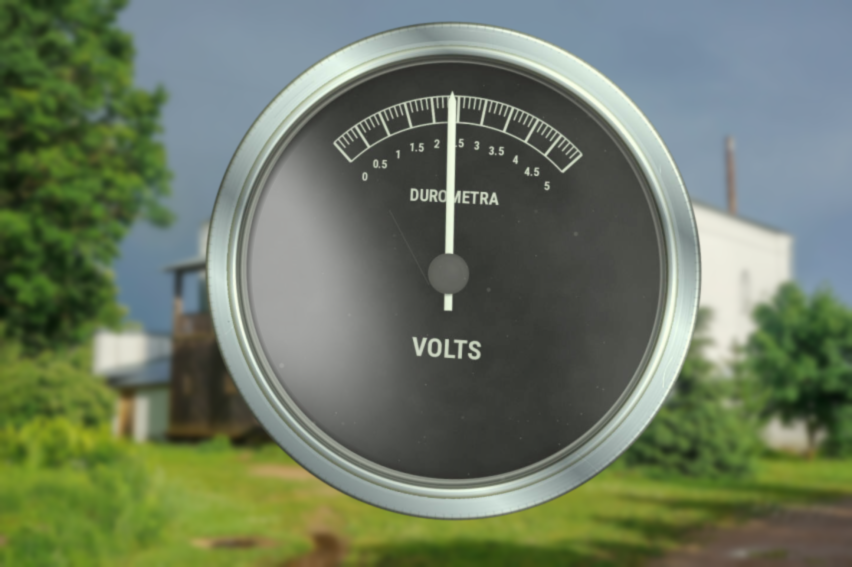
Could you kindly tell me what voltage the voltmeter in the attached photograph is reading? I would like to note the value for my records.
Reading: 2.4 V
